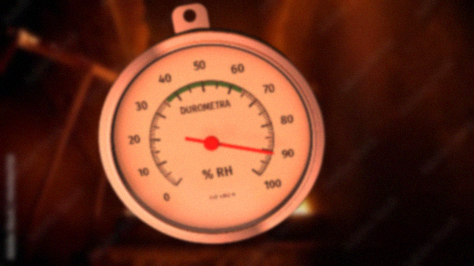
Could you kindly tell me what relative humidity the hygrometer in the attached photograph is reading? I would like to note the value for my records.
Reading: 90 %
